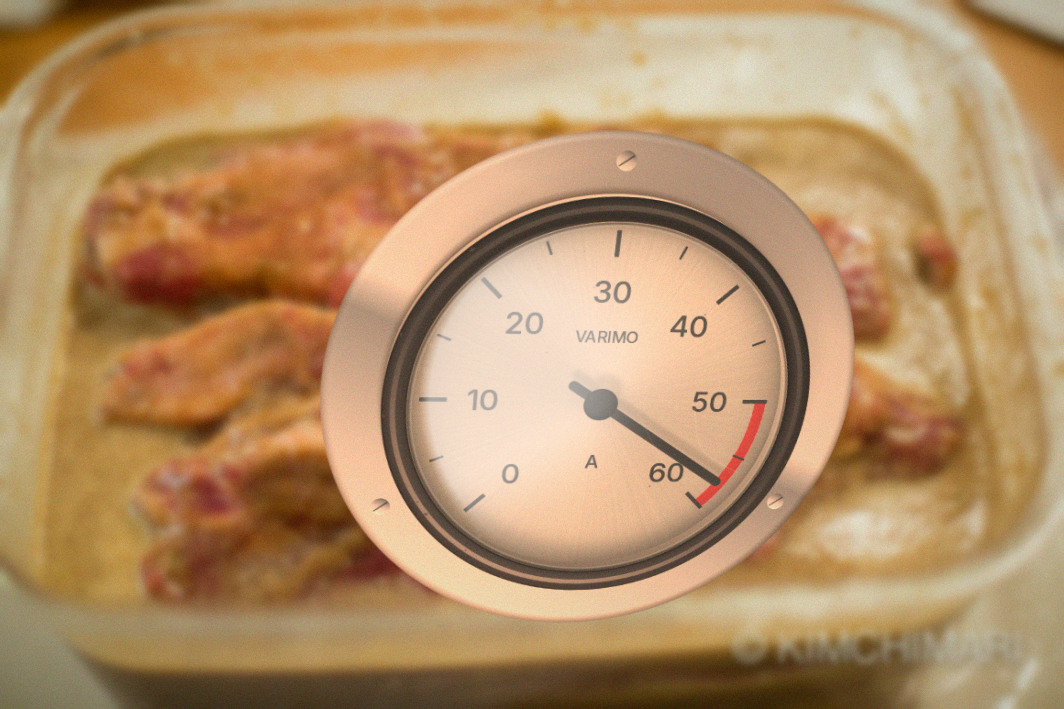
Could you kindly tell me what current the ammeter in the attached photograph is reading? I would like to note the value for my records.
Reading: 57.5 A
